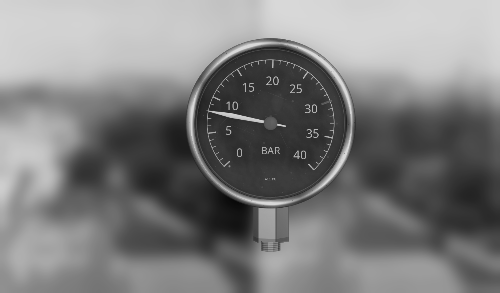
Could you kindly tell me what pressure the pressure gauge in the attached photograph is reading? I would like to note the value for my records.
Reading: 8 bar
